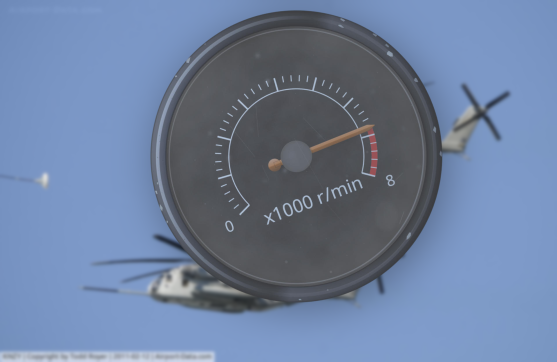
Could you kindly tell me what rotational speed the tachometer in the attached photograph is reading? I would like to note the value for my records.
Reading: 6800 rpm
